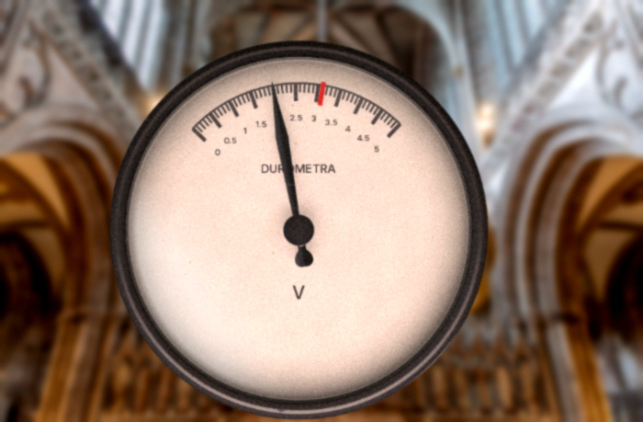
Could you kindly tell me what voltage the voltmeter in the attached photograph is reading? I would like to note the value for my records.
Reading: 2 V
